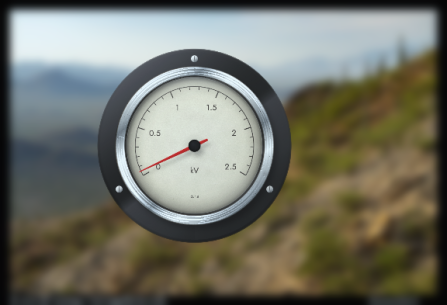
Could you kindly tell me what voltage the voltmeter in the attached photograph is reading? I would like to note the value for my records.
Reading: 0.05 kV
